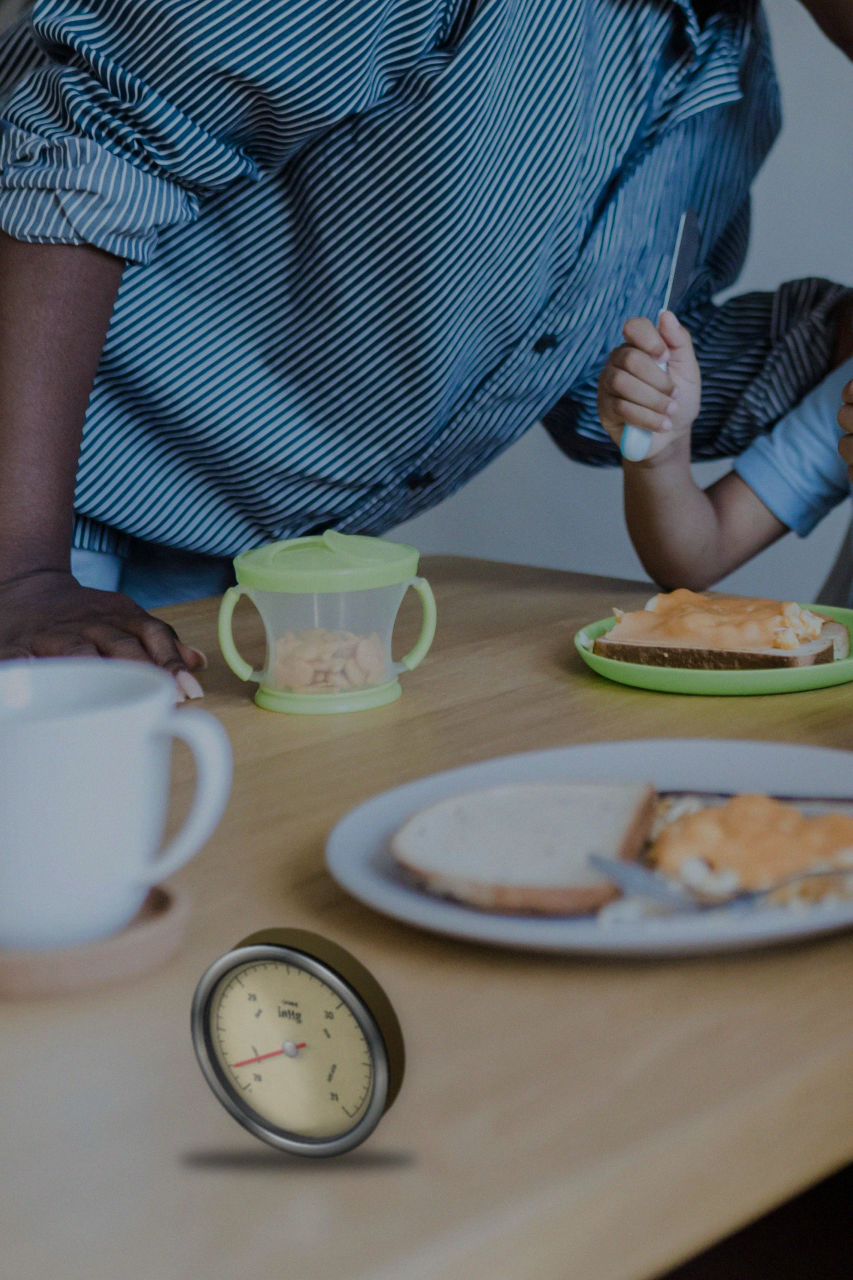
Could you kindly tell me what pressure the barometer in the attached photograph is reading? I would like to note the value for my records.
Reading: 28.2 inHg
